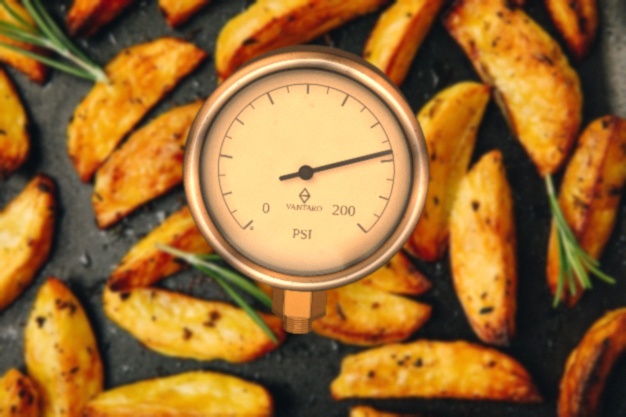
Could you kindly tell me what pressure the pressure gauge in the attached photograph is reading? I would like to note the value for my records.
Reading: 155 psi
